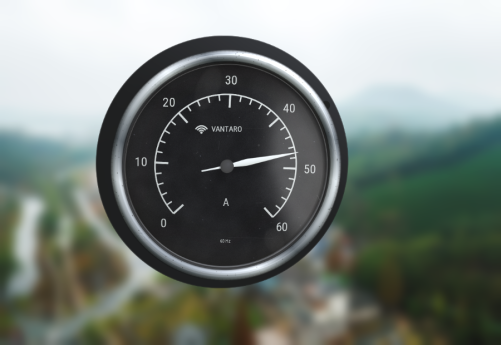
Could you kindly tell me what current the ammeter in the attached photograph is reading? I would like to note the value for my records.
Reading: 47 A
